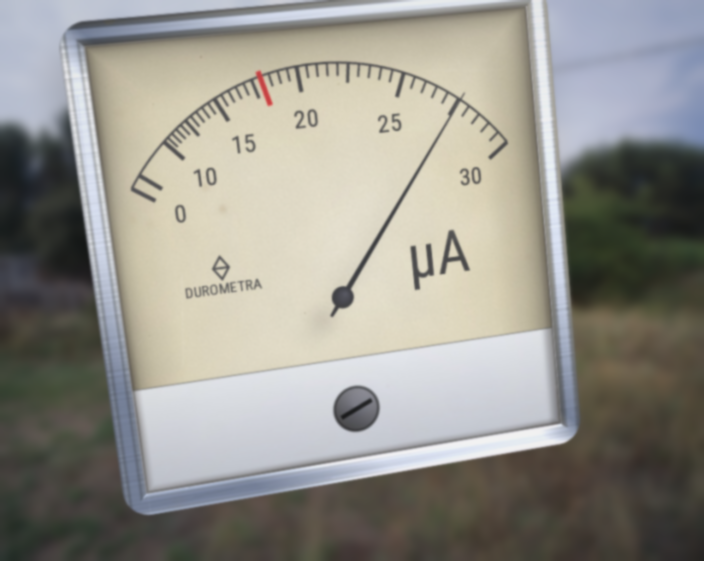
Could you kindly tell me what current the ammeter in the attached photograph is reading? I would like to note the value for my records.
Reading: 27.5 µA
